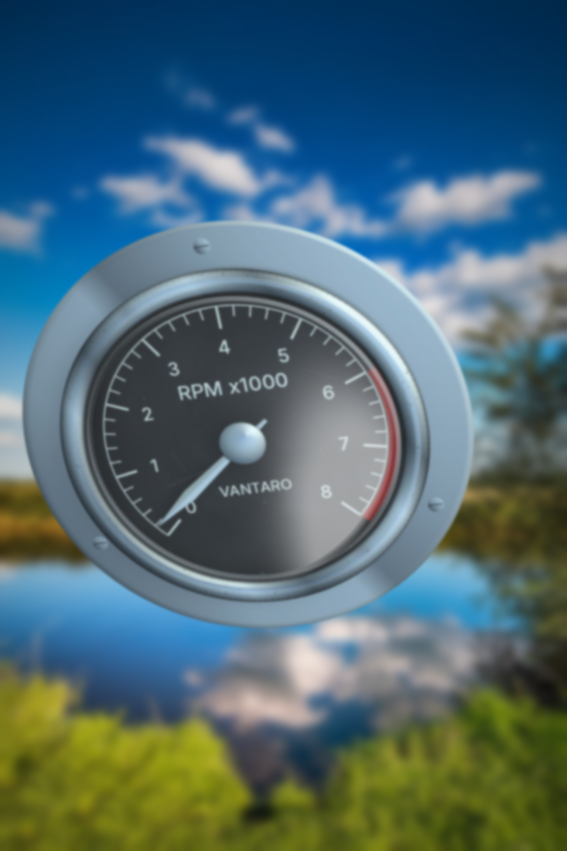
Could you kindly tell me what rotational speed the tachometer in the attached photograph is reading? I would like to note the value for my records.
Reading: 200 rpm
